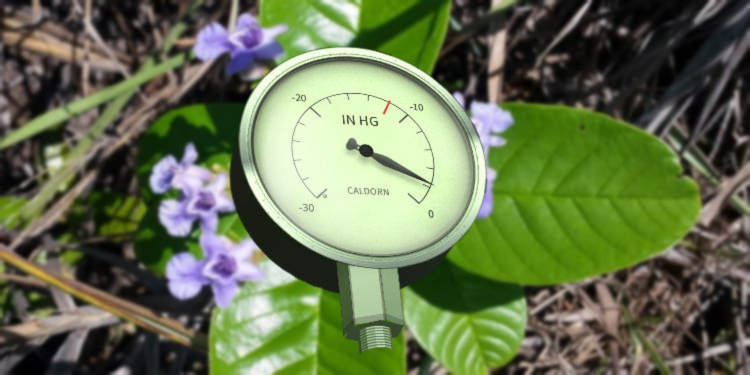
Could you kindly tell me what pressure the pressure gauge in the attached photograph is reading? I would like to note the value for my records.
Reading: -2 inHg
